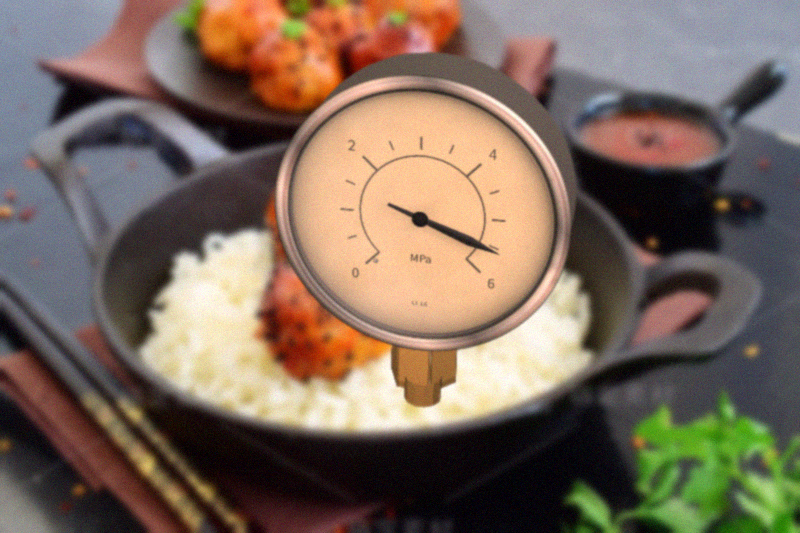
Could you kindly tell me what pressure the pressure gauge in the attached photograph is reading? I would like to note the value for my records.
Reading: 5.5 MPa
